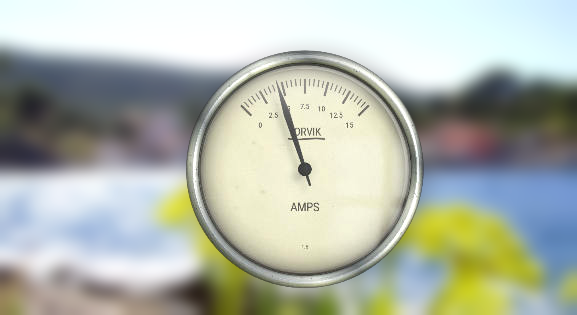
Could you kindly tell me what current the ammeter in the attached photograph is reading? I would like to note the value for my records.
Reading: 4.5 A
